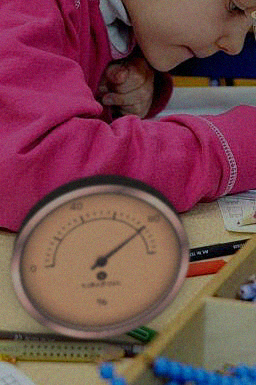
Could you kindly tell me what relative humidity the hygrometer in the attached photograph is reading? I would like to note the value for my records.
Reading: 80 %
